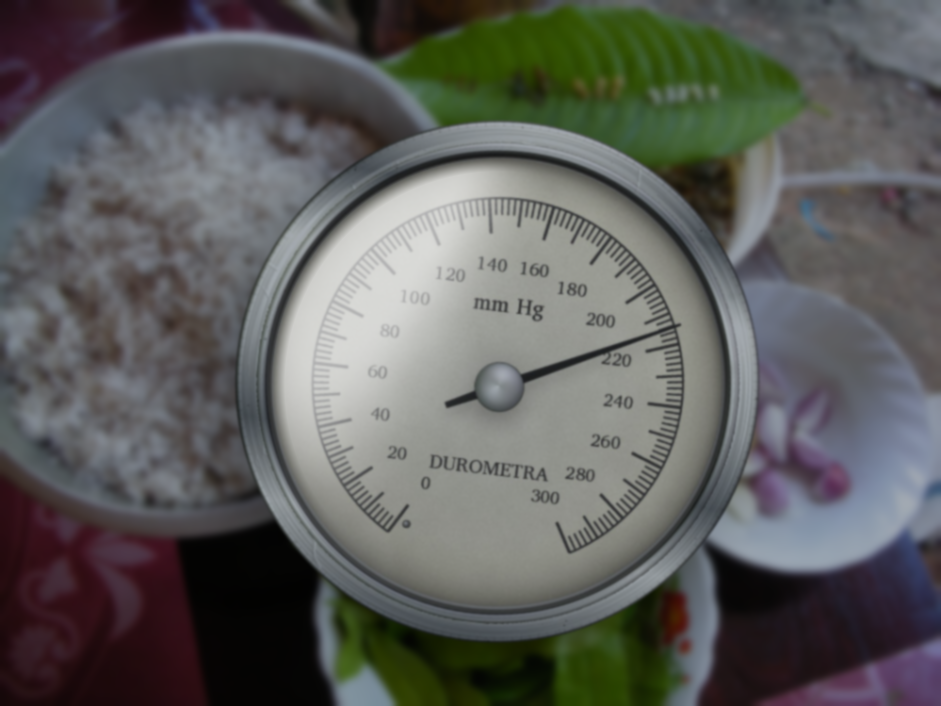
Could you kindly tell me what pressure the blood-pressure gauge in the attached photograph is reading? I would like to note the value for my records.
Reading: 214 mmHg
